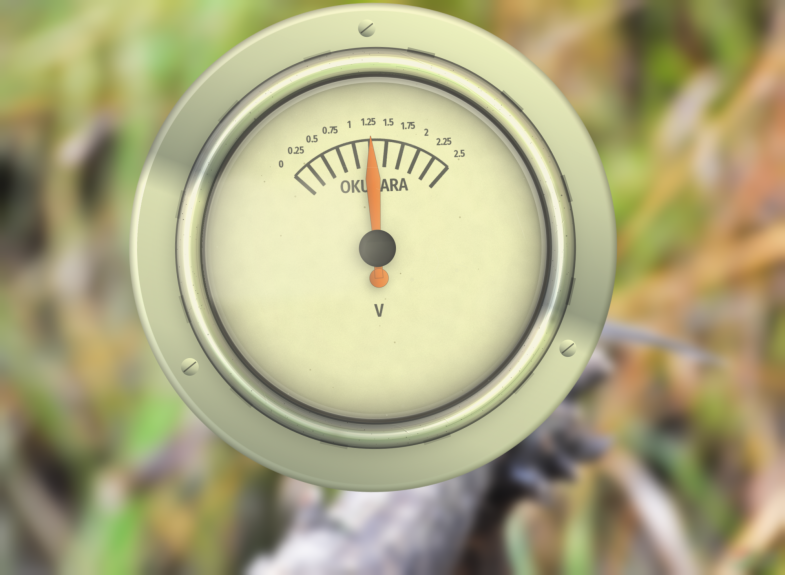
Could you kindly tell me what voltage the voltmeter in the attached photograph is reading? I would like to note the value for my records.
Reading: 1.25 V
